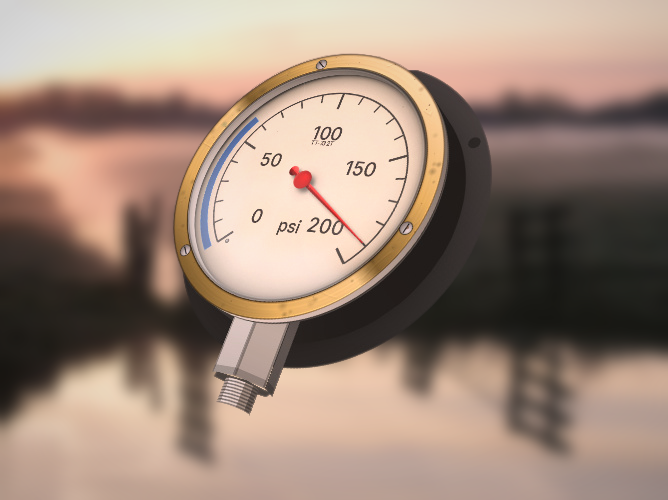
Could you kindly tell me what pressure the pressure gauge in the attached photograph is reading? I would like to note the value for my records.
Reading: 190 psi
